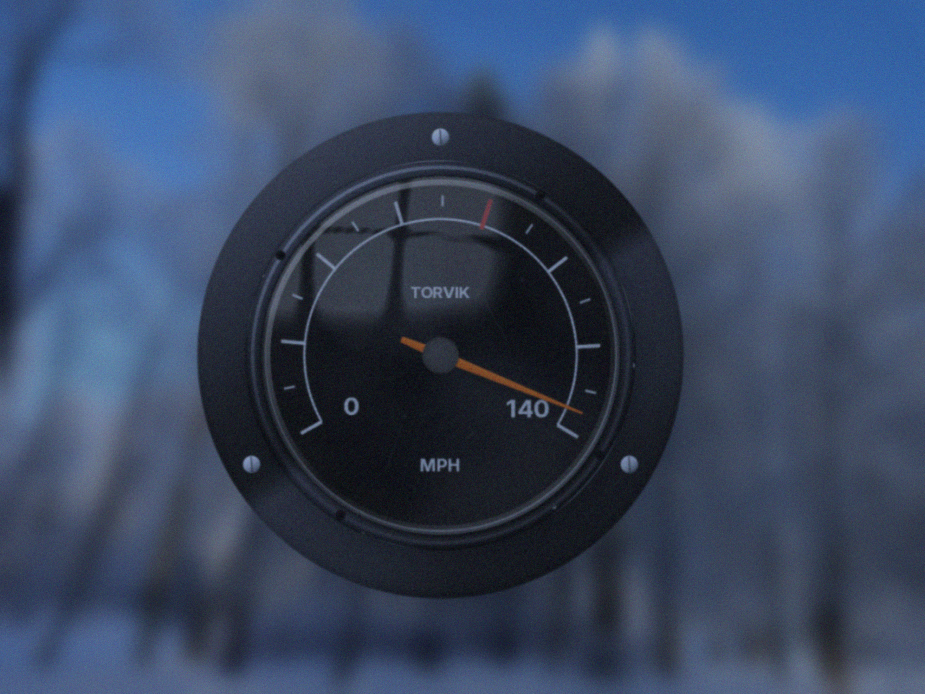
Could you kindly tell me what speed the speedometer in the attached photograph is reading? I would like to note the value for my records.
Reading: 135 mph
